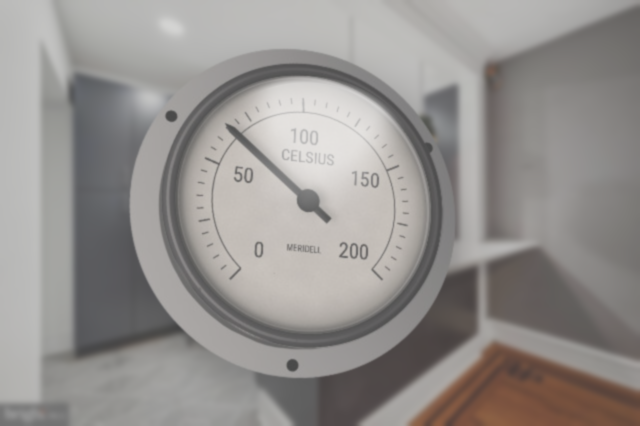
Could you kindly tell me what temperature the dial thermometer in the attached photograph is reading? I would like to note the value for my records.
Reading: 65 °C
